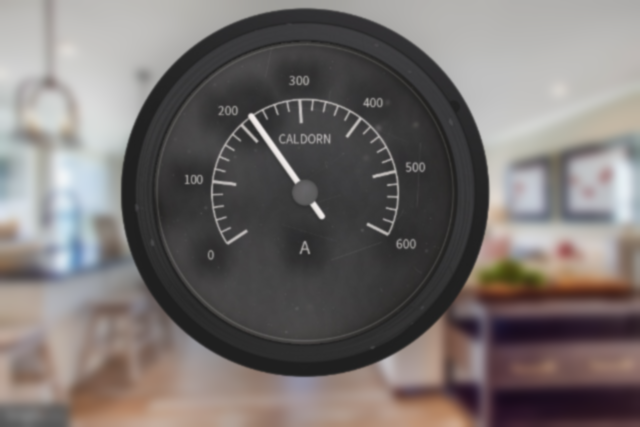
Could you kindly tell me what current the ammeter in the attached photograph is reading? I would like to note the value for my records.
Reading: 220 A
